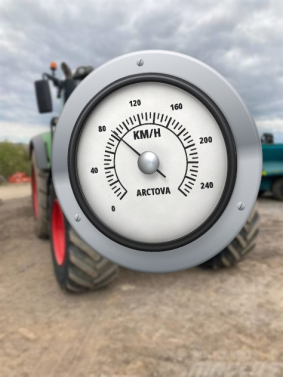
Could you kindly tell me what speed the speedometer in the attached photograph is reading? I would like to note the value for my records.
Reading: 85 km/h
